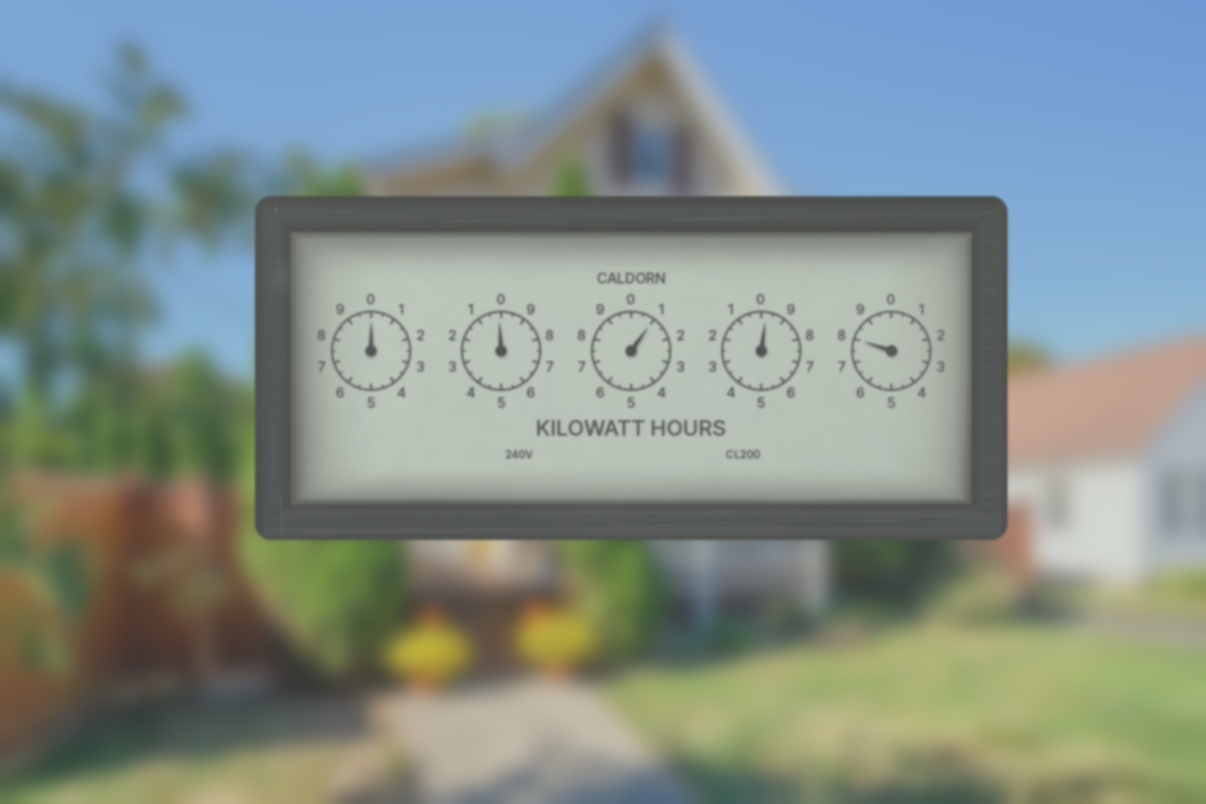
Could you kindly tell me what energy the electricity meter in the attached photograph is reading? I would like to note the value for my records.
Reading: 98 kWh
